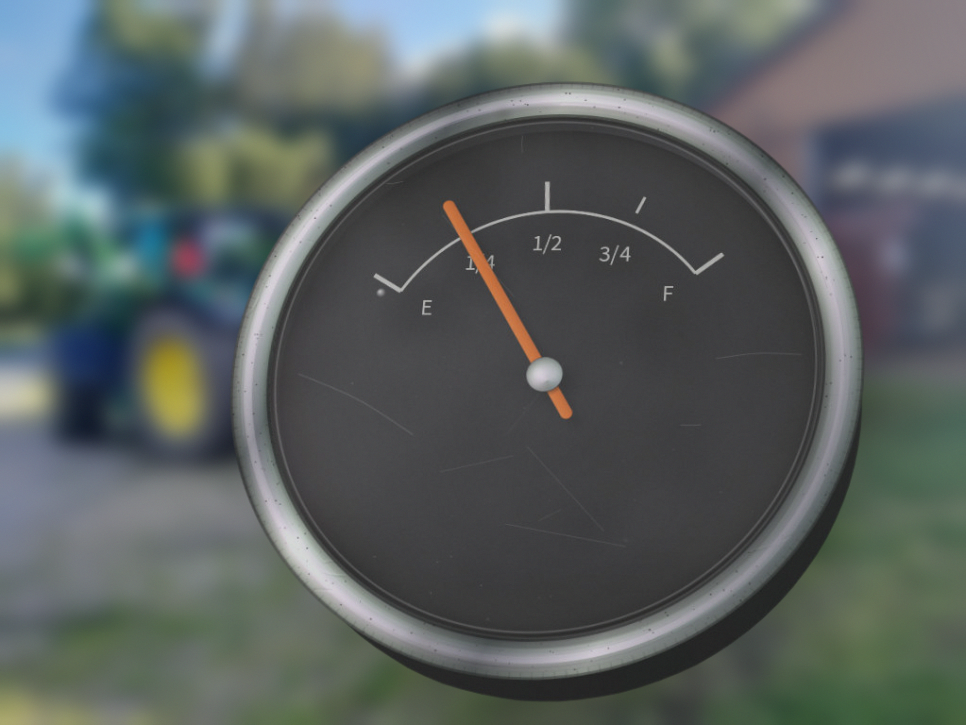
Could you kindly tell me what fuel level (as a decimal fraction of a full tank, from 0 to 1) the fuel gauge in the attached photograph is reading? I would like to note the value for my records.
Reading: 0.25
